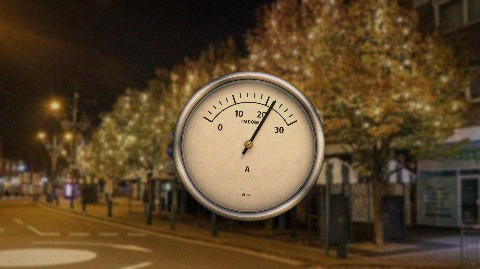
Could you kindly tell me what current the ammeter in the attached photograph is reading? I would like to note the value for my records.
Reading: 22 A
